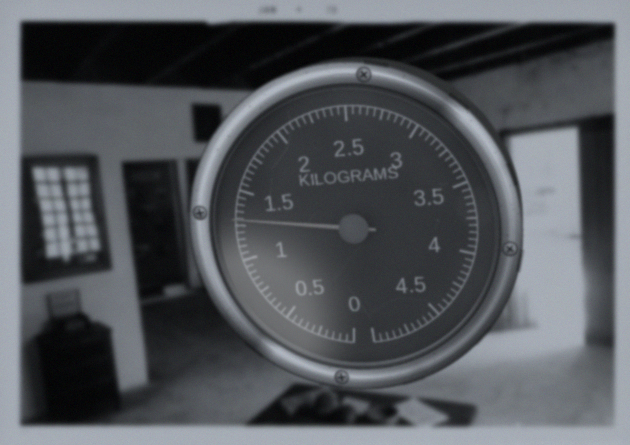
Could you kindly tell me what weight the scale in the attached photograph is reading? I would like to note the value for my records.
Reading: 1.3 kg
